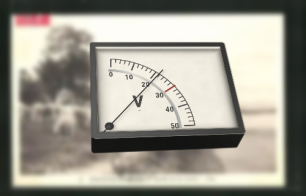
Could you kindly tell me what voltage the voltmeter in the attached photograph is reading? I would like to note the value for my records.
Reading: 22 V
